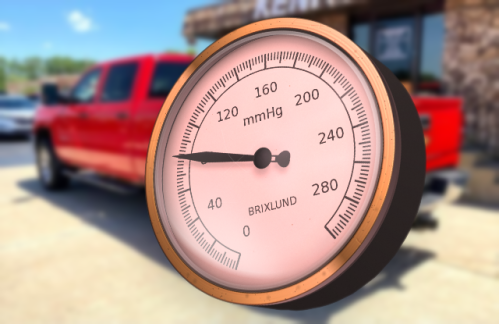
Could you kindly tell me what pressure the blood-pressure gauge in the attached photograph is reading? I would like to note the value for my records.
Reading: 80 mmHg
